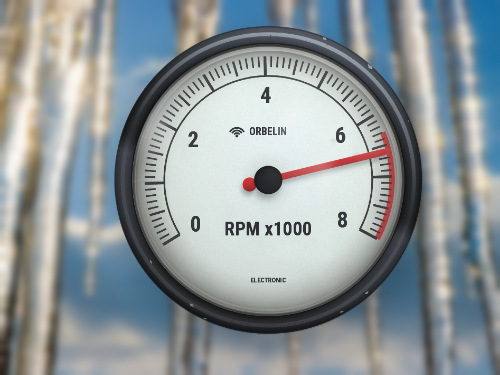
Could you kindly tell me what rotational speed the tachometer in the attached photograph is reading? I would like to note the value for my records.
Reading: 6600 rpm
